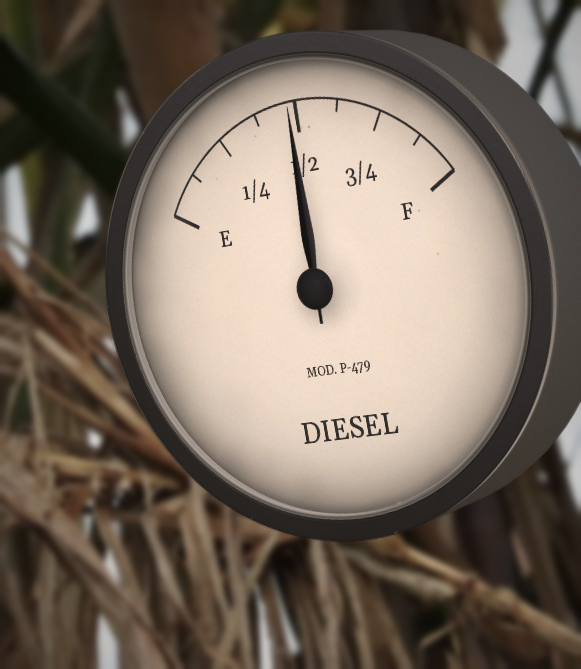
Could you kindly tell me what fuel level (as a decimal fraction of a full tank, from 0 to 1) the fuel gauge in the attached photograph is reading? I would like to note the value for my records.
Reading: 0.5
